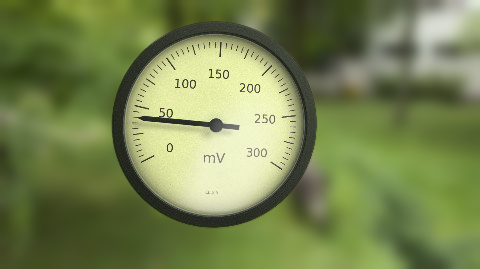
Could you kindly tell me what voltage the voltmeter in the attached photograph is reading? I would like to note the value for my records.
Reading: 40 mV
